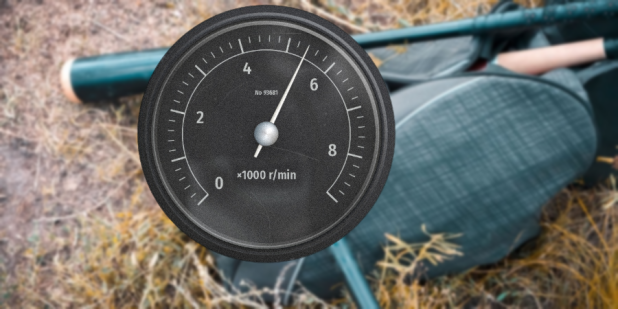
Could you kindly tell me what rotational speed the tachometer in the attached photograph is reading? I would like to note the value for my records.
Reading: 5400 rpm
